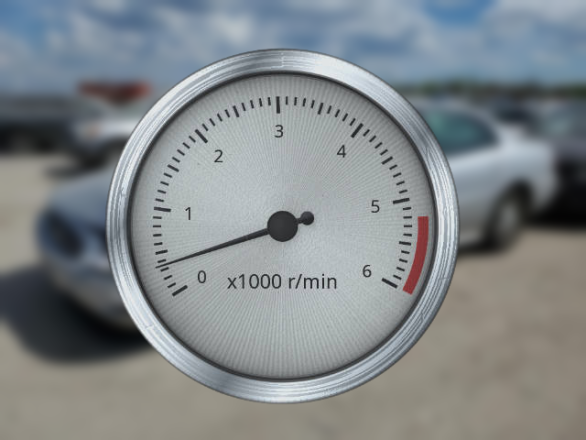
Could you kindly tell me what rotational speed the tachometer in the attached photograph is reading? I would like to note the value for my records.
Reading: 350 rpm
